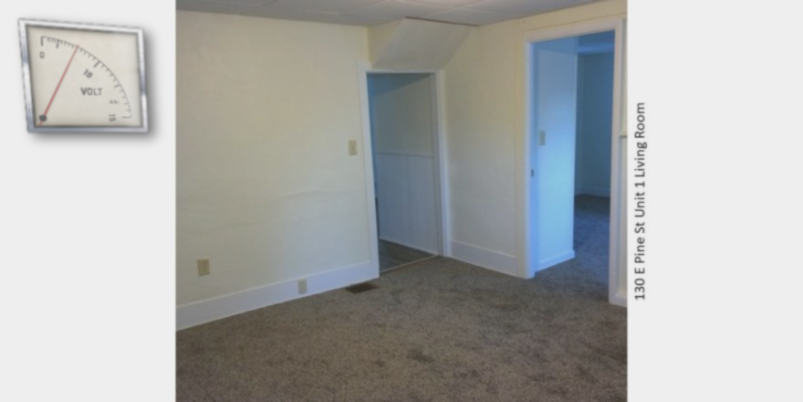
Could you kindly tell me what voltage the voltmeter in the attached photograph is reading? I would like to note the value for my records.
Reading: 7.5 V
